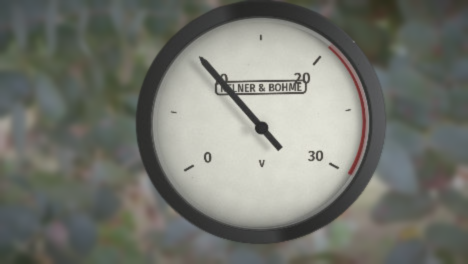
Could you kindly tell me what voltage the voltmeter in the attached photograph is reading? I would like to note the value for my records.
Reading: 10 V
